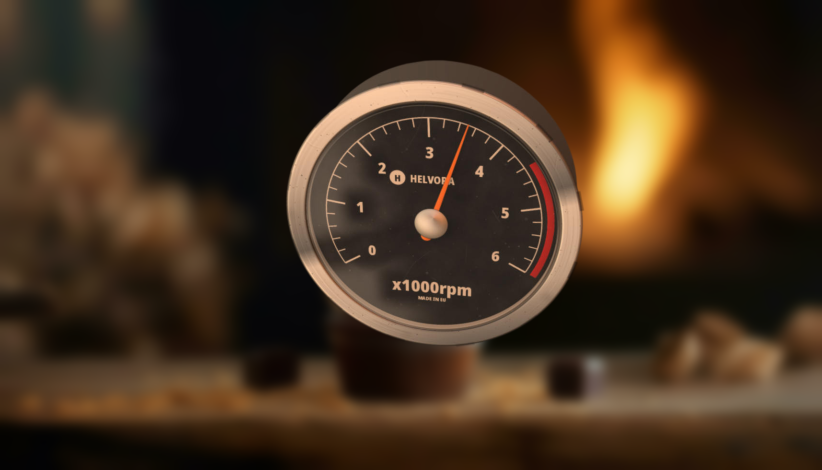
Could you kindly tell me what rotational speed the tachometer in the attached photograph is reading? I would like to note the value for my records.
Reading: 3500 rpm
